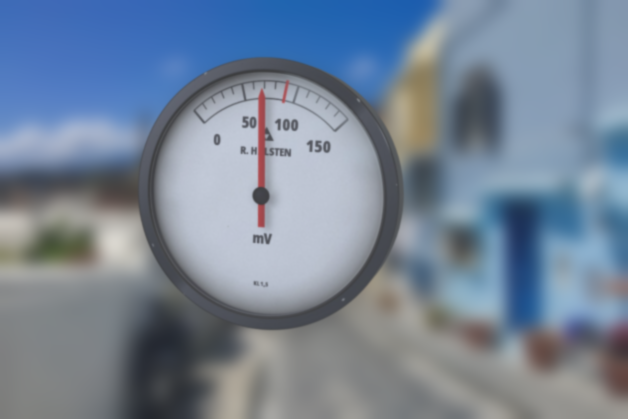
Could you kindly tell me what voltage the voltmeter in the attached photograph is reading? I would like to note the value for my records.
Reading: 70 mV
